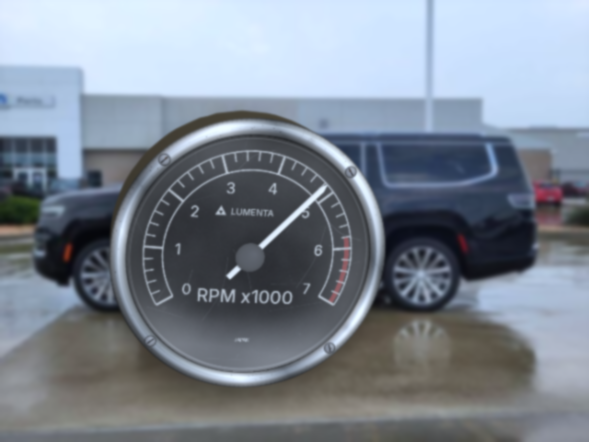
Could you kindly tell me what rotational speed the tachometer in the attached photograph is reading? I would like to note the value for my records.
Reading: 4800 rpm
